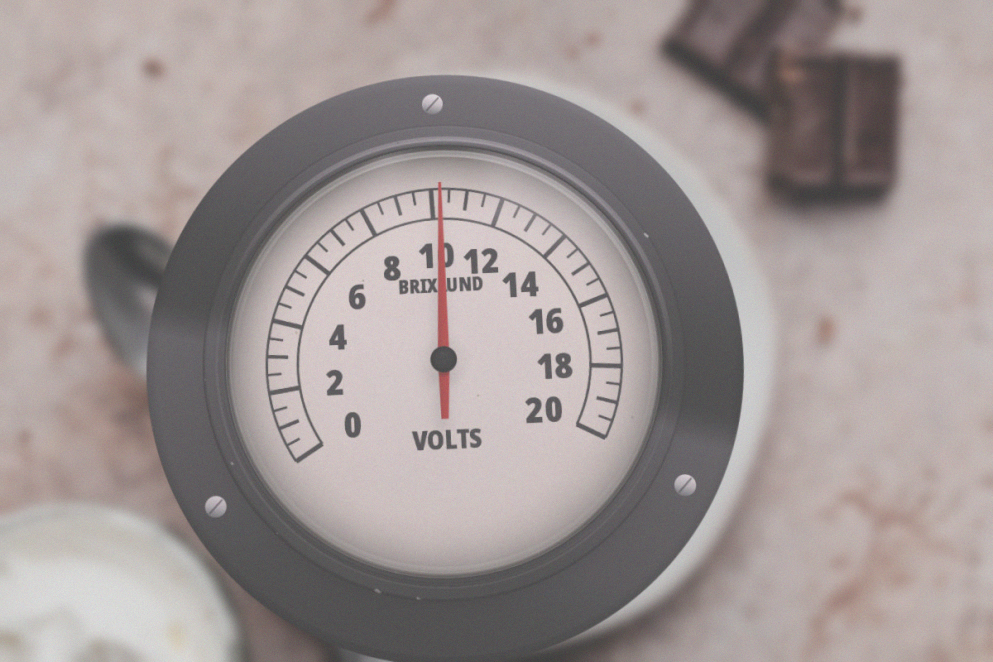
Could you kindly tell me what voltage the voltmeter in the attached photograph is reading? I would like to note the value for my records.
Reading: 10.25 V
